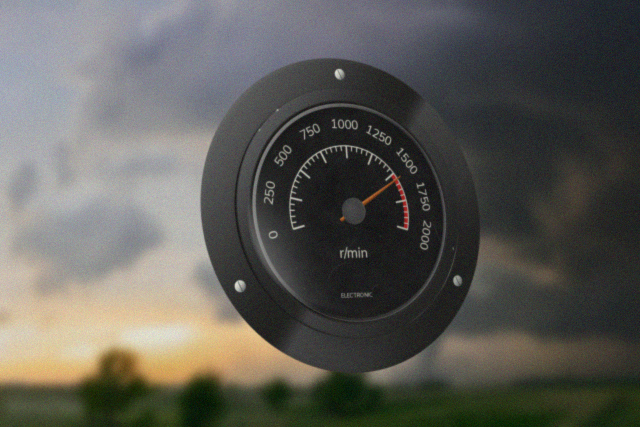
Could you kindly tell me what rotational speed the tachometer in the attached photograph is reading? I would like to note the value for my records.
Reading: 1550 rpm
